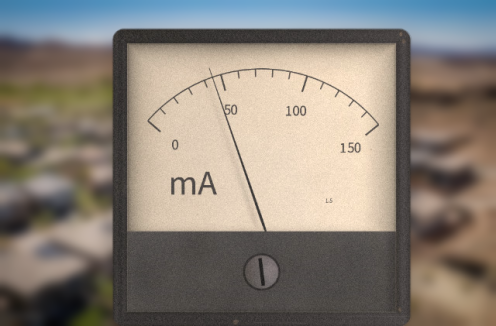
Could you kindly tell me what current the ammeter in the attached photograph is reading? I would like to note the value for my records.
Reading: 45 mA
